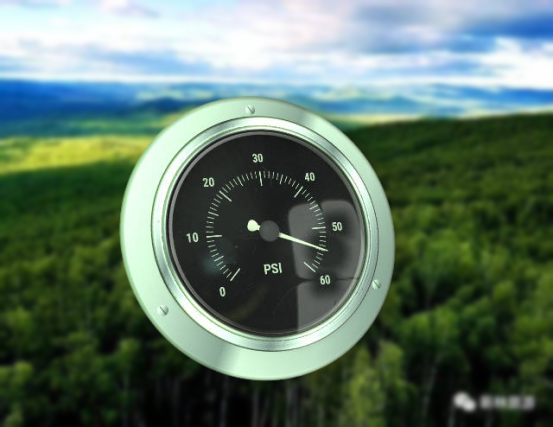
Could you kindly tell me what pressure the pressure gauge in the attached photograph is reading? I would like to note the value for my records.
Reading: 55 psi
